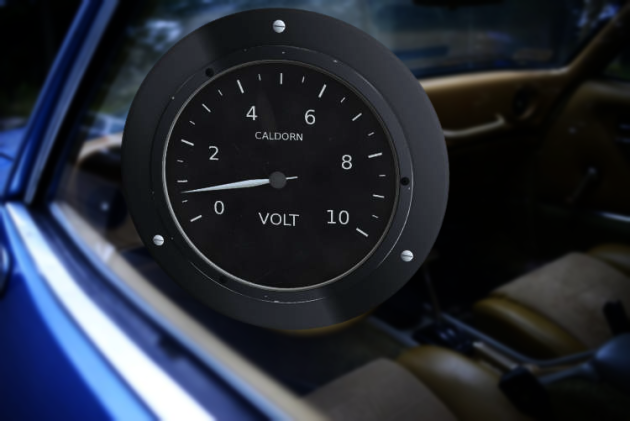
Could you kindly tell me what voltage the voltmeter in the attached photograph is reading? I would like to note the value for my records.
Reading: 0.75 V
